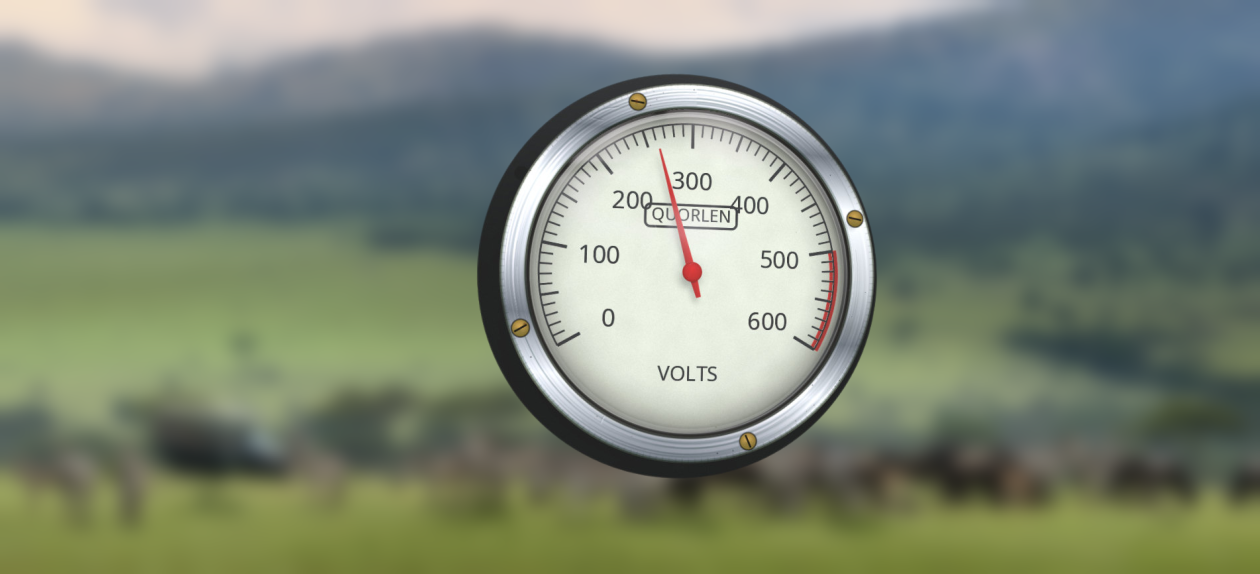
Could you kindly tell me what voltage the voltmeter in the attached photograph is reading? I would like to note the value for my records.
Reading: 260 V
